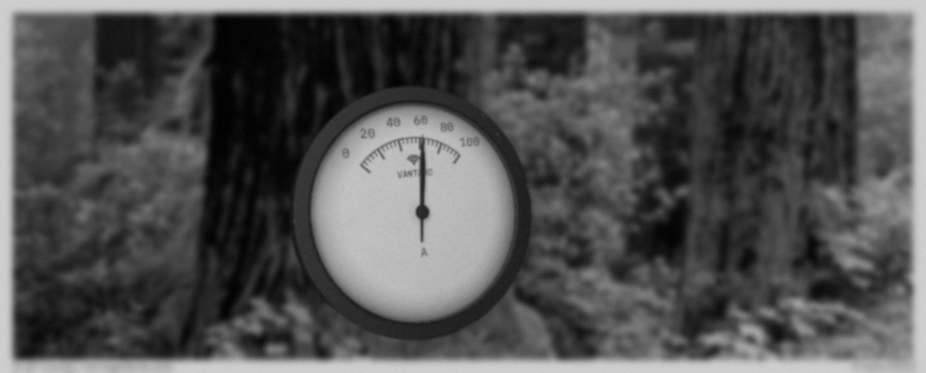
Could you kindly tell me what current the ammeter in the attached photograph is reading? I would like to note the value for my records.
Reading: 60 A
